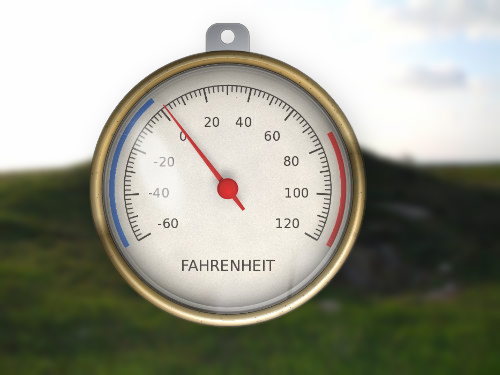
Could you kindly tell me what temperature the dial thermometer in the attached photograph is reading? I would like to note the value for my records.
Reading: 2 °F
